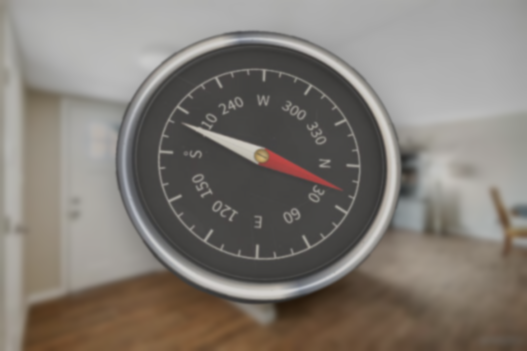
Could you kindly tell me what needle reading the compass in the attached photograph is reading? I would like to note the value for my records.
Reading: 20 °
